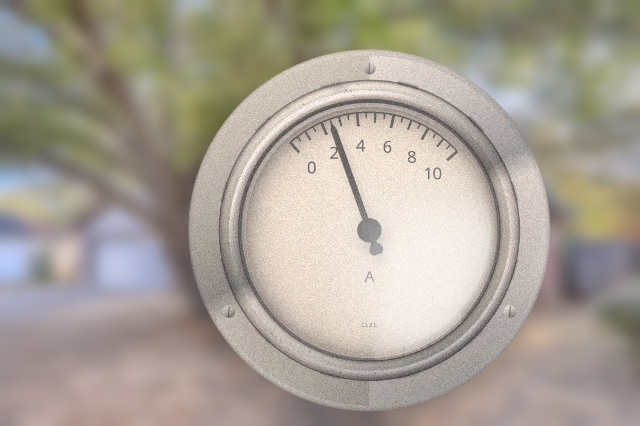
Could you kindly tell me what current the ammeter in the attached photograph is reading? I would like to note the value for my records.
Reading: 2.5 A
